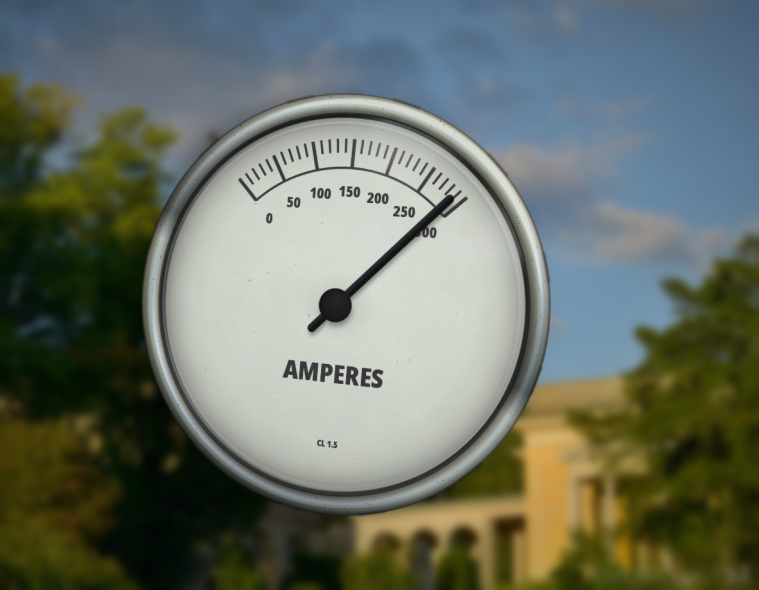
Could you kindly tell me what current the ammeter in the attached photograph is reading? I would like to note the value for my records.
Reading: 290 A
